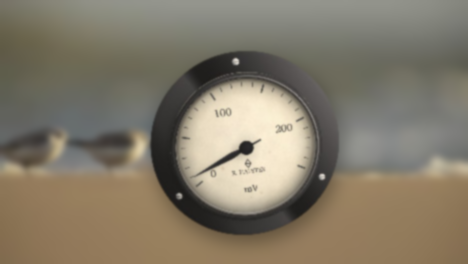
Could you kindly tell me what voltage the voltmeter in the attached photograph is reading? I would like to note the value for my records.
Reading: 10 mV
